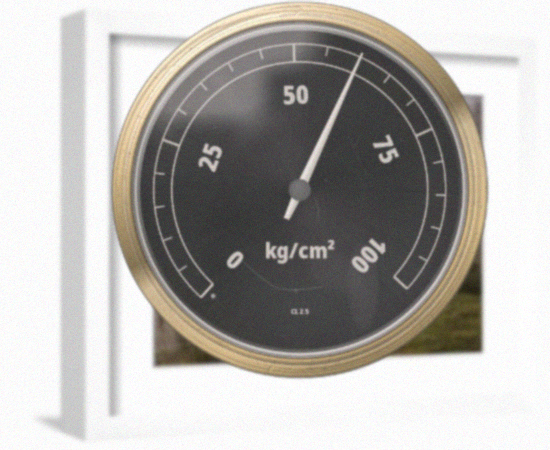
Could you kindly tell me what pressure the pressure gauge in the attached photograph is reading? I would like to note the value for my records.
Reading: 60 kg/cm²
